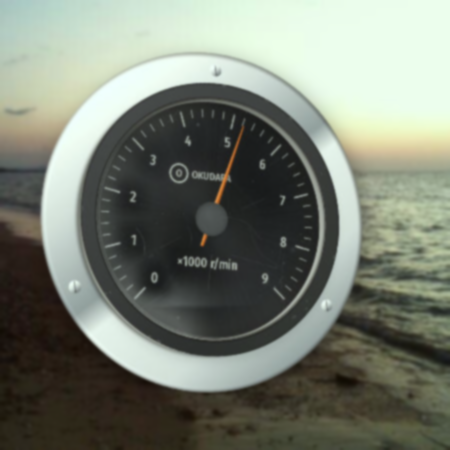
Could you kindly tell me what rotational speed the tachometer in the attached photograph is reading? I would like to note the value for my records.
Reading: 5200 rpm
